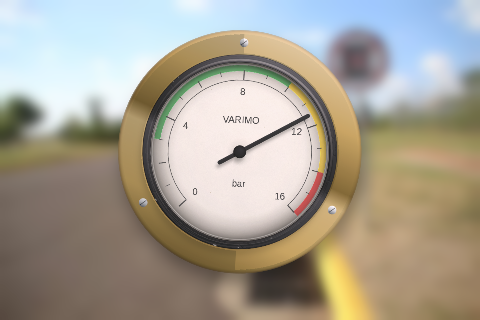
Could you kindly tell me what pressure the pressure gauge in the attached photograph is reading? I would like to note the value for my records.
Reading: 11.5 bar
